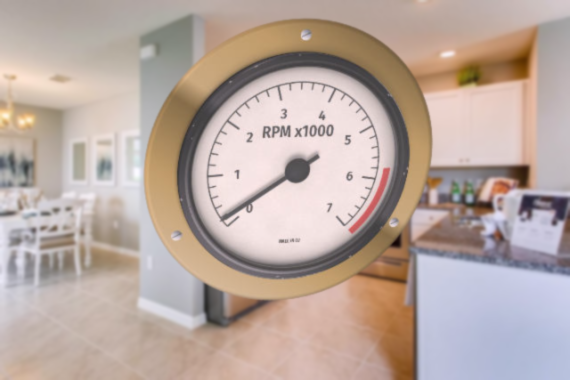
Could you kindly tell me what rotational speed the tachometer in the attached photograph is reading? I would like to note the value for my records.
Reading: 200 rpm
